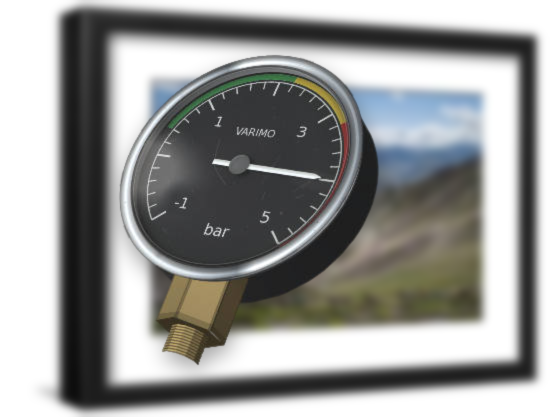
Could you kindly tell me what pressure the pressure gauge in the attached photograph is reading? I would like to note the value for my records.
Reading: 4 bar
